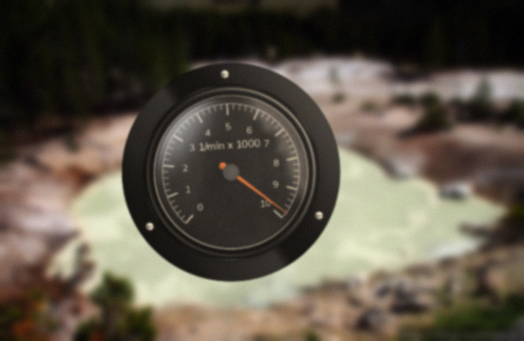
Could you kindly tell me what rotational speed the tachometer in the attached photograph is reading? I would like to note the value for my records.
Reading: 9800 rpm
